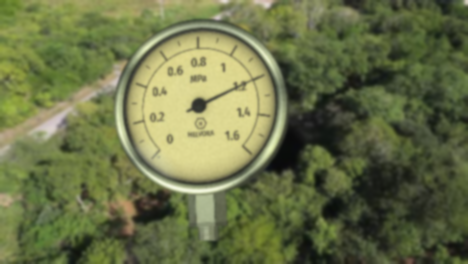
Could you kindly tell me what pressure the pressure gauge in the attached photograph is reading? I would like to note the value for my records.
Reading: 1.2 MPa
